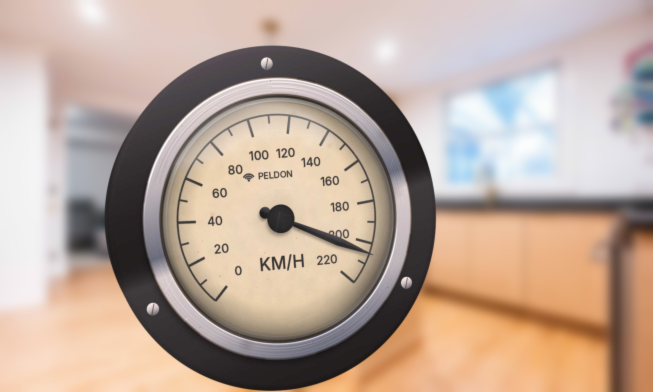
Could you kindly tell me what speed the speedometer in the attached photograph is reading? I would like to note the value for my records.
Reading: 205 km/h
